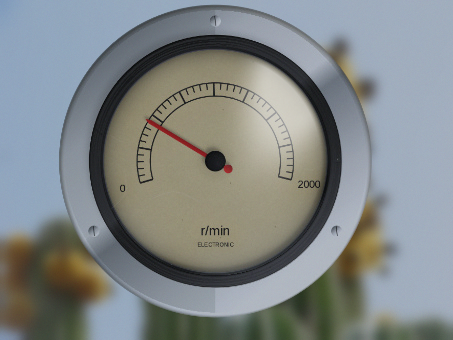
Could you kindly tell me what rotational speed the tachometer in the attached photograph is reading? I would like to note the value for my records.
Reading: 450 rpm
